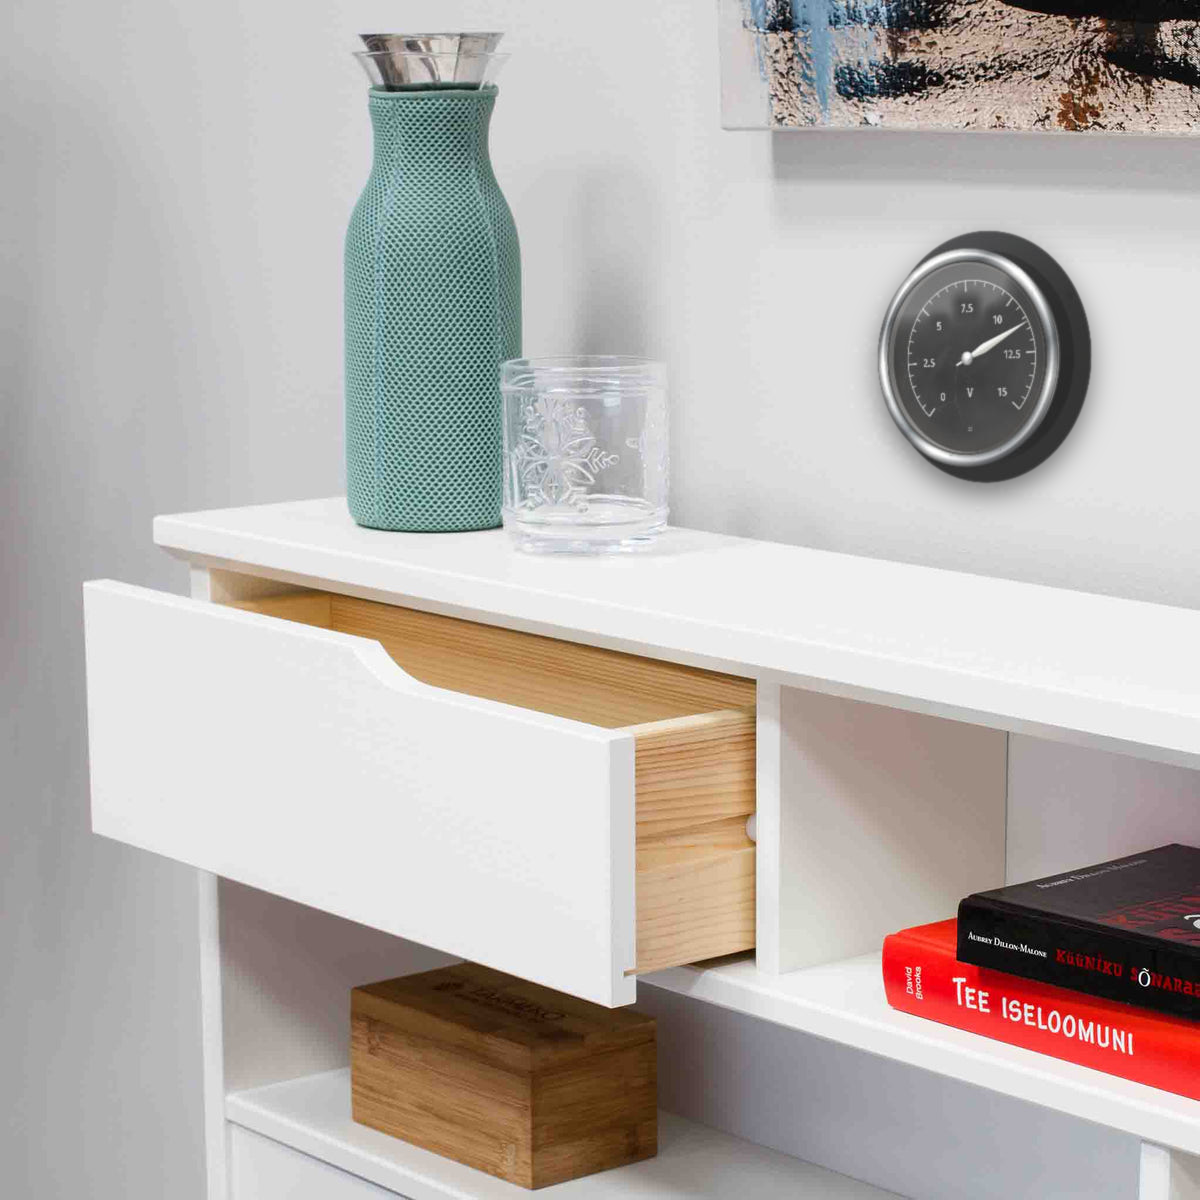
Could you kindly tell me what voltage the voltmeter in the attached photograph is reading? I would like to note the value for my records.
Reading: 11.25 V
